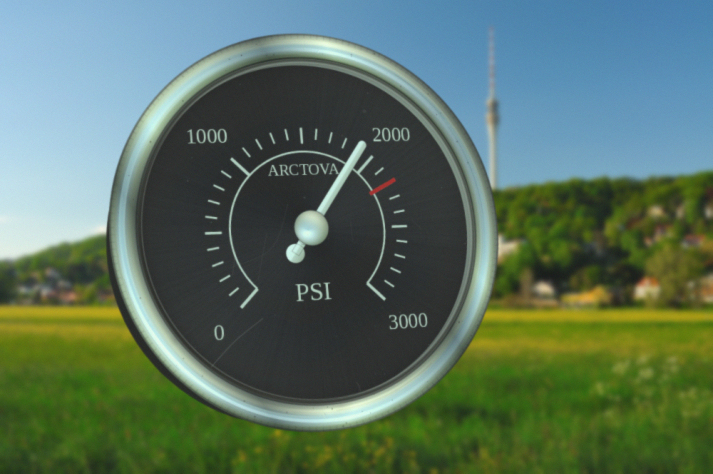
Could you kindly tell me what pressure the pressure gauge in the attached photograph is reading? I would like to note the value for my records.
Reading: 1900 psi
